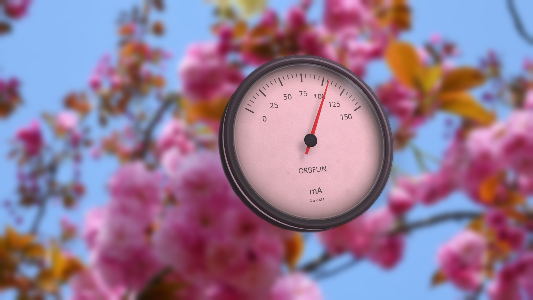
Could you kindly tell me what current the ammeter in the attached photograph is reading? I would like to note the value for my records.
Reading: 105 mA
